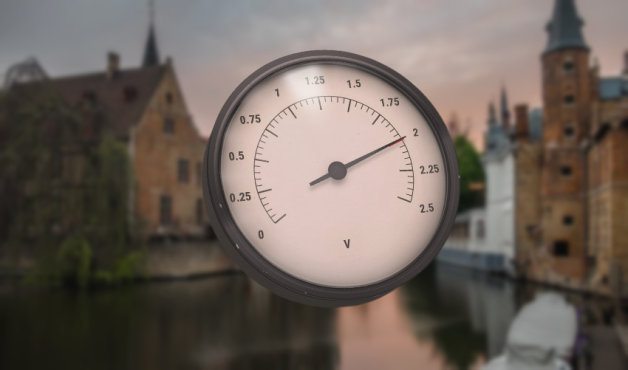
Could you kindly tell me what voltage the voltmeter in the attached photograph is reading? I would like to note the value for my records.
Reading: 2 V
